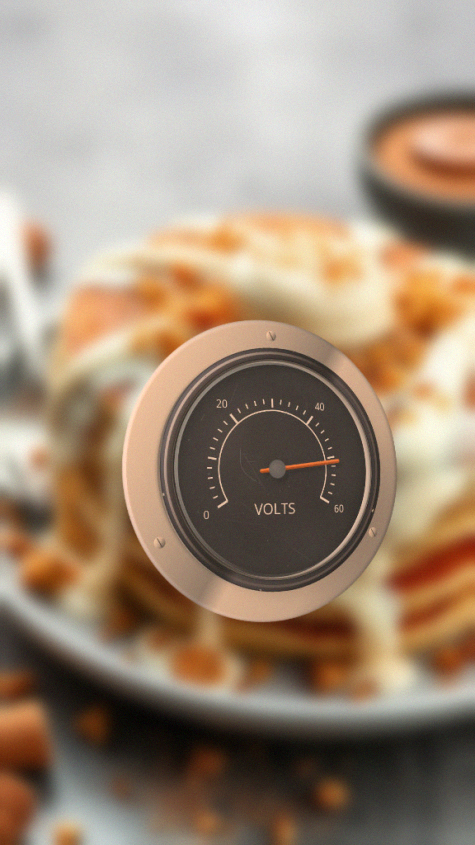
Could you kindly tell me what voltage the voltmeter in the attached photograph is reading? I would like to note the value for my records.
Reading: 51 V
